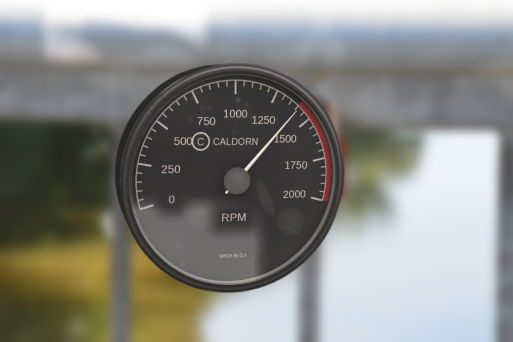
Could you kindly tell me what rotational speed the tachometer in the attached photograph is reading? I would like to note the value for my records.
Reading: 1400 rpm
